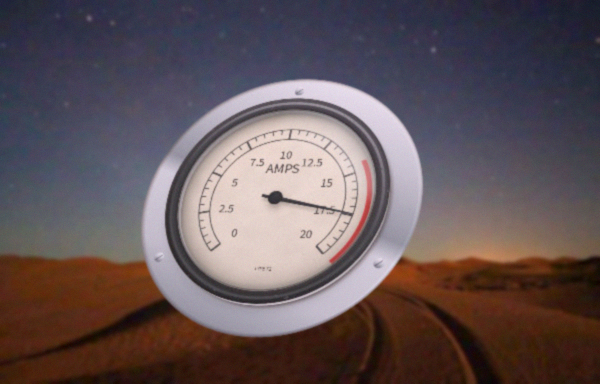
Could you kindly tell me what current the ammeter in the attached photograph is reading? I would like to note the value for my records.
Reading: 17.5 A
